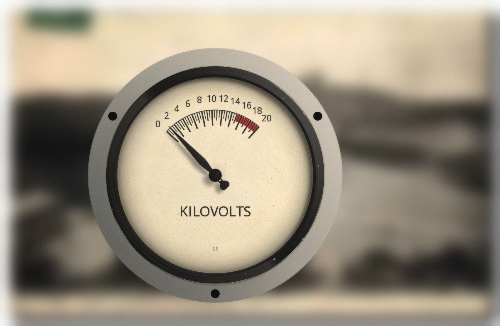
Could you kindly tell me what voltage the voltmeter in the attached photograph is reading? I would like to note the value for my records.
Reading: 1 kV
